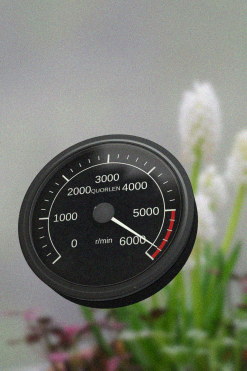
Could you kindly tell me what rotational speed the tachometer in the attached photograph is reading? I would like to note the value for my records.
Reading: 5800 rpm
